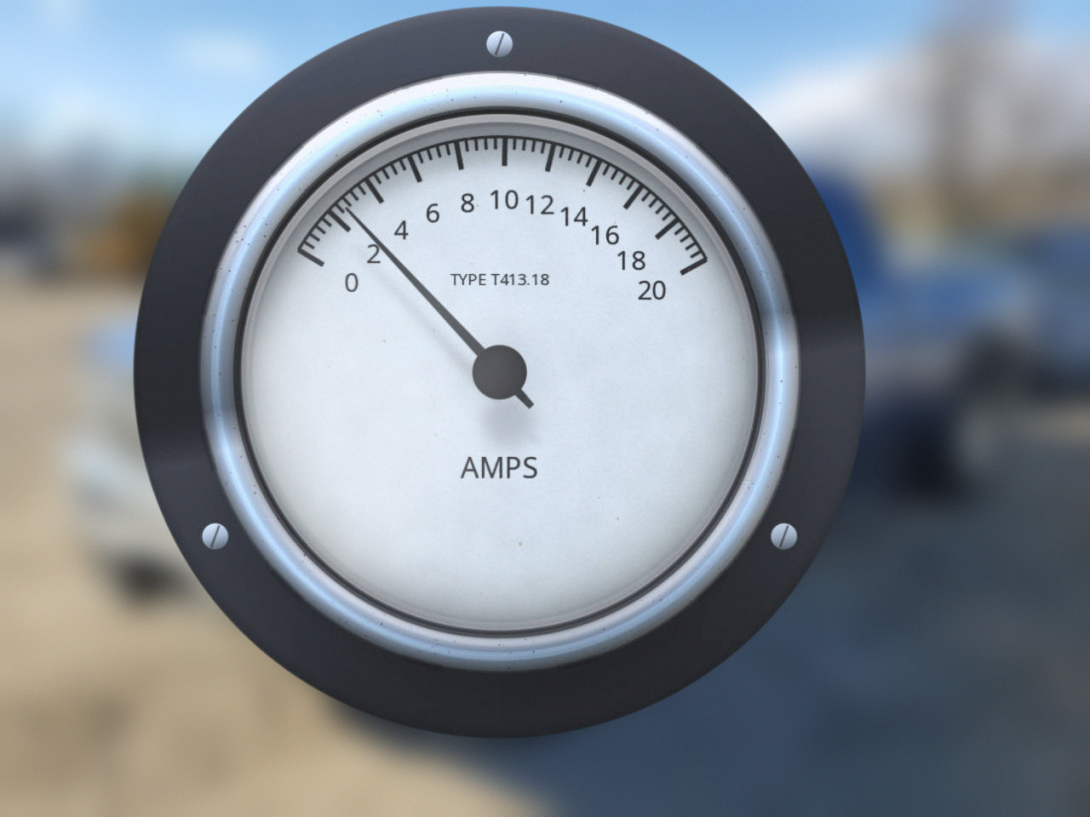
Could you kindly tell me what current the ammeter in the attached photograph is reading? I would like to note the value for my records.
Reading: 2.6 A
